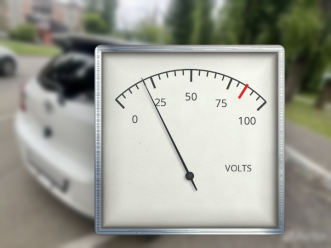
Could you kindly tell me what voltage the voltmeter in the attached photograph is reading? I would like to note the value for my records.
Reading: 20 V
